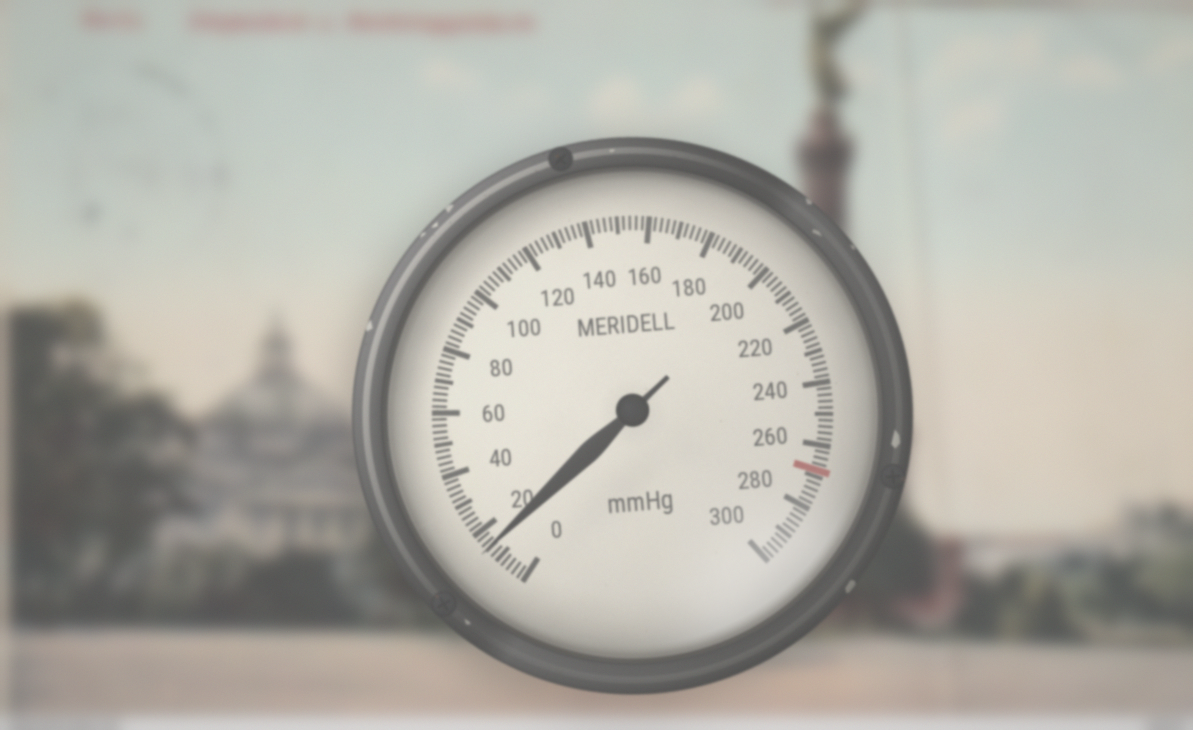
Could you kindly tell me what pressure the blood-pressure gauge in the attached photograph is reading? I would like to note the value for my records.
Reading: 14 mmHg
